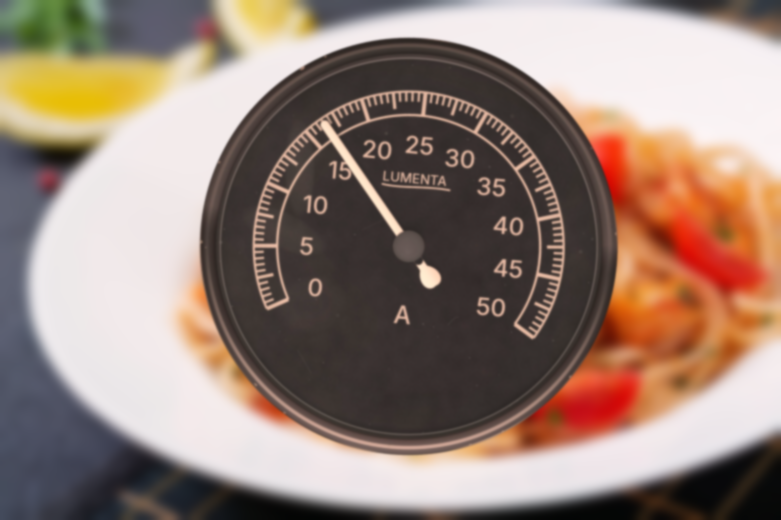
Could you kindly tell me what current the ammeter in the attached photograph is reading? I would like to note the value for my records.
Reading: 16.5 A
